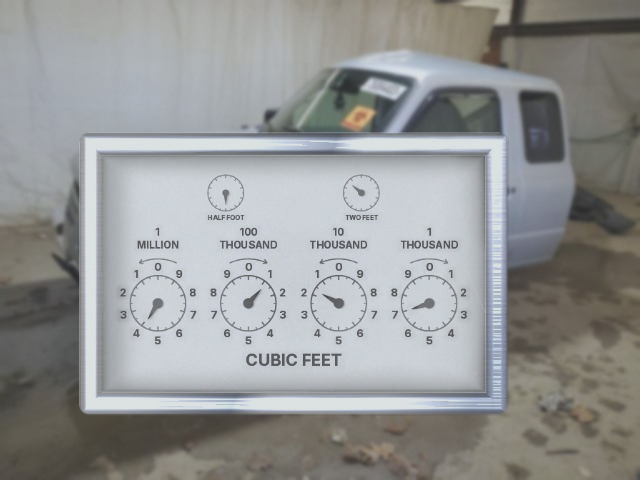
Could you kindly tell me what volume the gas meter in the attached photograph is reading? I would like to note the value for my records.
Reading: 411700 ft³
